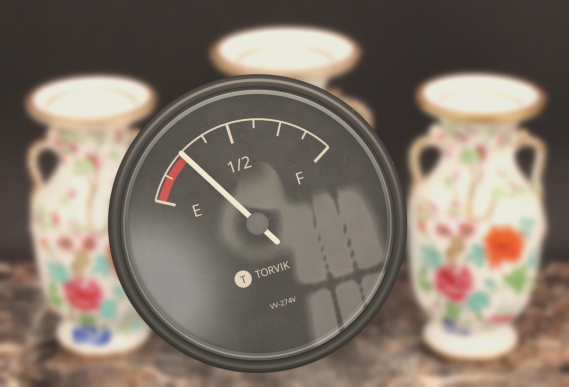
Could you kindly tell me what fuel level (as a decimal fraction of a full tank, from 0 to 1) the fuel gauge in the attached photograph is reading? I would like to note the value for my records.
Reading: 0.25
